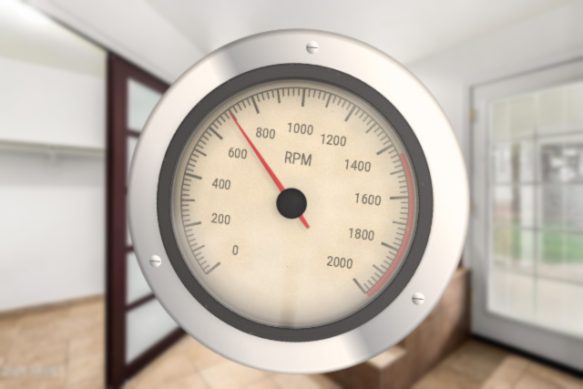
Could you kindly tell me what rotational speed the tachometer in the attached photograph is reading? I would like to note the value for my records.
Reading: 700 rpm
